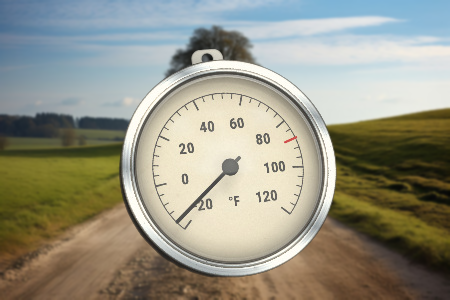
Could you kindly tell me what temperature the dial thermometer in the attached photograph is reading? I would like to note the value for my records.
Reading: -16 °F
